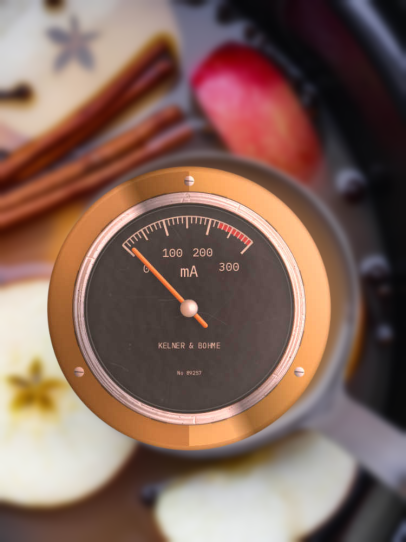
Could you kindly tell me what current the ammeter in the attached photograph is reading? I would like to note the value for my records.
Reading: 10 mA
